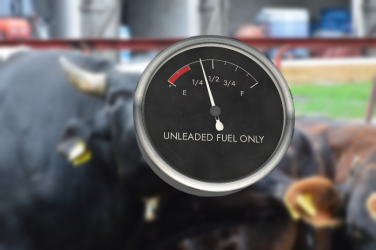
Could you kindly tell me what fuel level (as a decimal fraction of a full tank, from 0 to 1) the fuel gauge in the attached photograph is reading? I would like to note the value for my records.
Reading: 0.375
